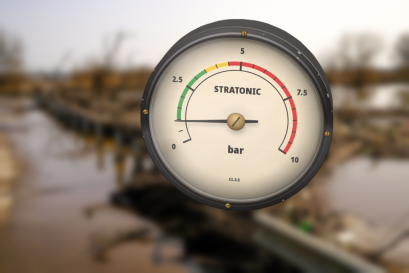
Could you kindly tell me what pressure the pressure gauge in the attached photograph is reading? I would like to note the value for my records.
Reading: 1 bar
